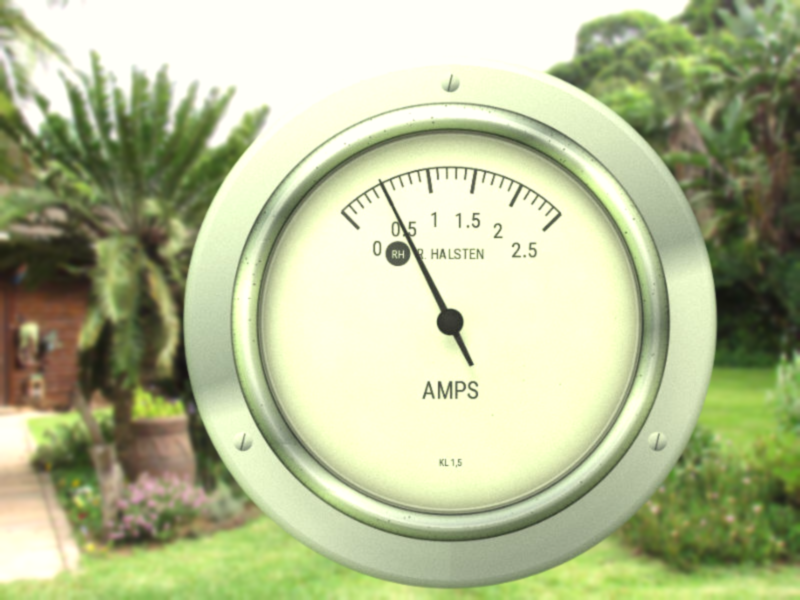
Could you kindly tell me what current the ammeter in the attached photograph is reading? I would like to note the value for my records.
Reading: 0.5 A
